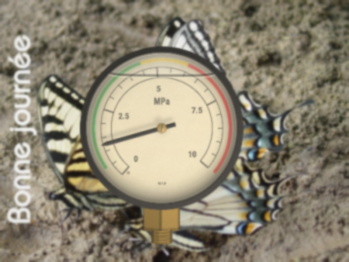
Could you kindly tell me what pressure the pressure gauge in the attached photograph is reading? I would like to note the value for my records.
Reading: 1.25 MPa
